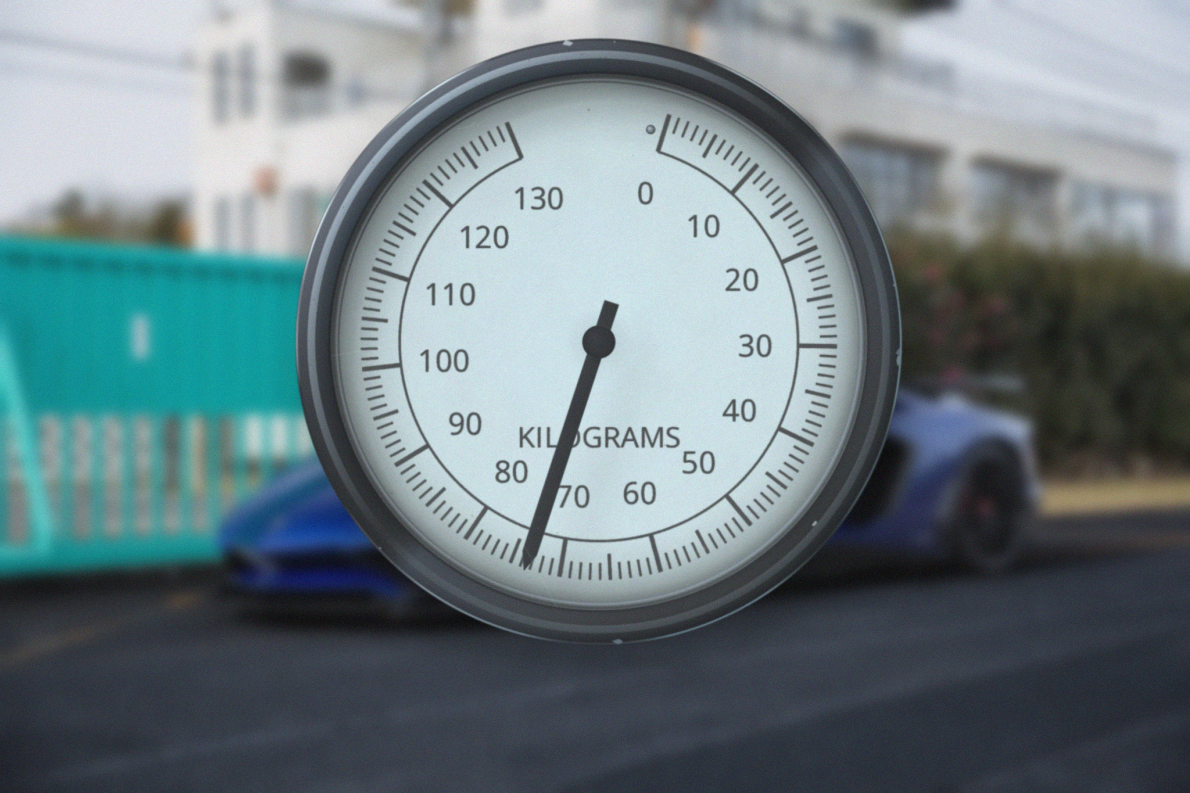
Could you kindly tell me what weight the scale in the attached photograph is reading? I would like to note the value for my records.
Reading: 73.5 kg
